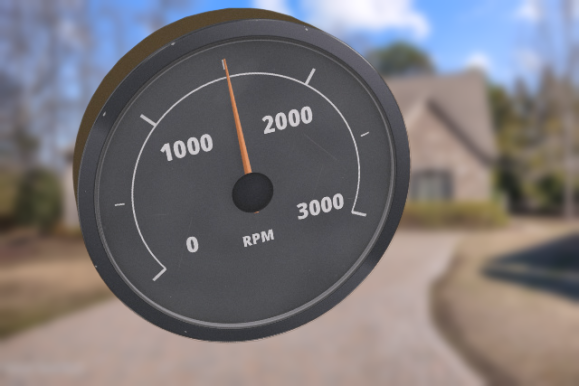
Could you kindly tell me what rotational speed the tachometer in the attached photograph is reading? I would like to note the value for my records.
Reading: 1500 rpm
